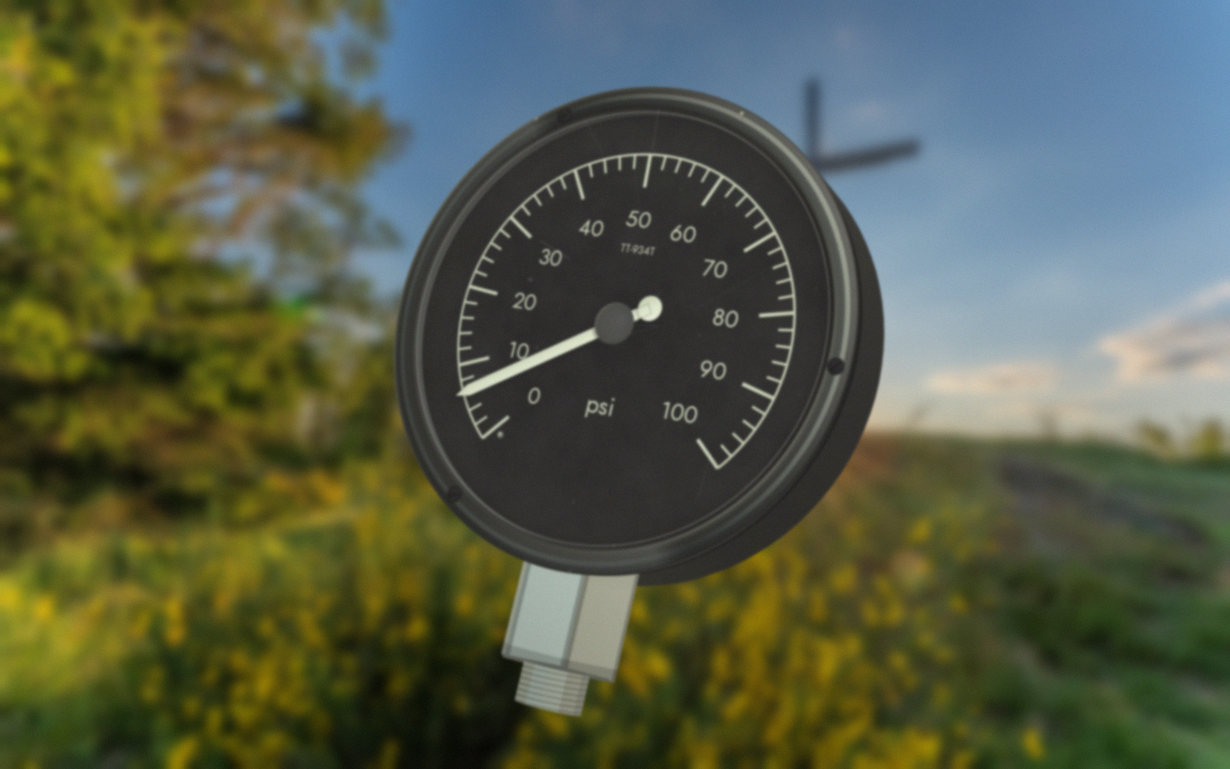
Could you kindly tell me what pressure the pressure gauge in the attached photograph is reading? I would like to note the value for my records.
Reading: 6 psi
